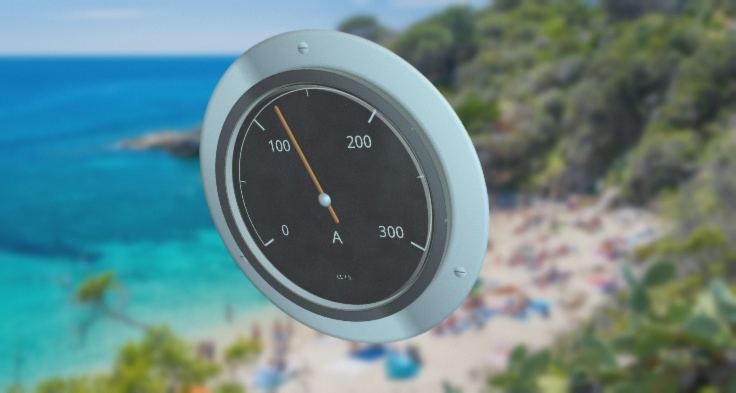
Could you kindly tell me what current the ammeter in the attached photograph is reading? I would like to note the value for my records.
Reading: 125 A
